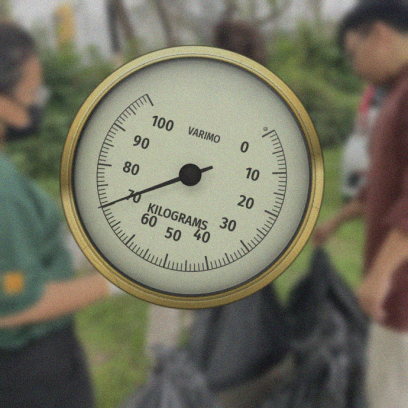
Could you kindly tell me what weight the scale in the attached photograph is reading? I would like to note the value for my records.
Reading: 70 kg
